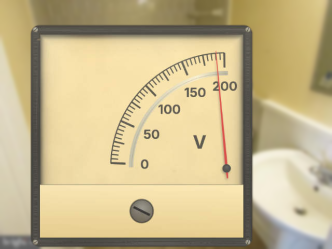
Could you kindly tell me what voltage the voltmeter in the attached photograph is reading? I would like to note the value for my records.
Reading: 190 V
